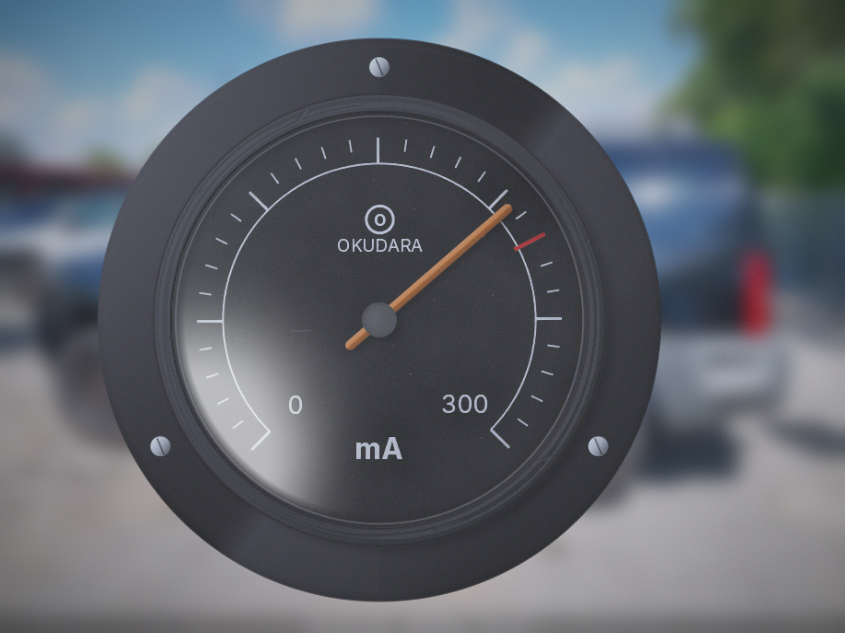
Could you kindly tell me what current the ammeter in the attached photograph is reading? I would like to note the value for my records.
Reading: 205 mA
